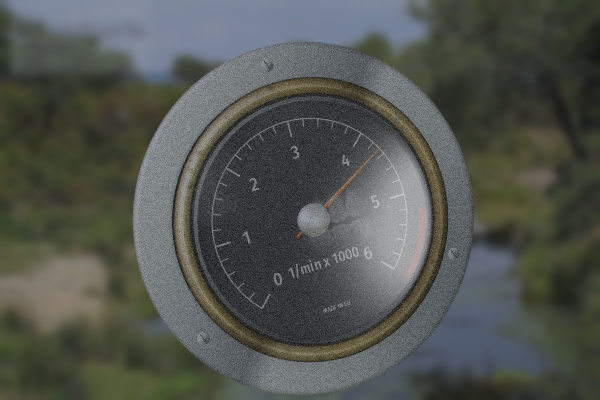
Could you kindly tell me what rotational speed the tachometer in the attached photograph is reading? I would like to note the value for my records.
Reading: 4300 rpm
